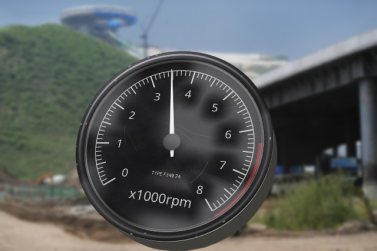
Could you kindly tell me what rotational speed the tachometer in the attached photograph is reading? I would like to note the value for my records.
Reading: 3500 rpm
